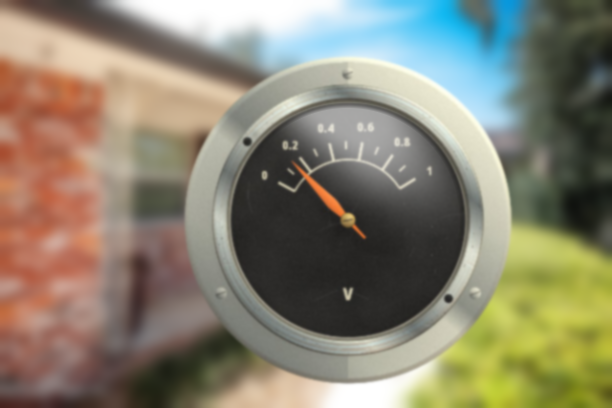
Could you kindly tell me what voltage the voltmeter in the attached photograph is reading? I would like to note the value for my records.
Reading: 0.15 V
